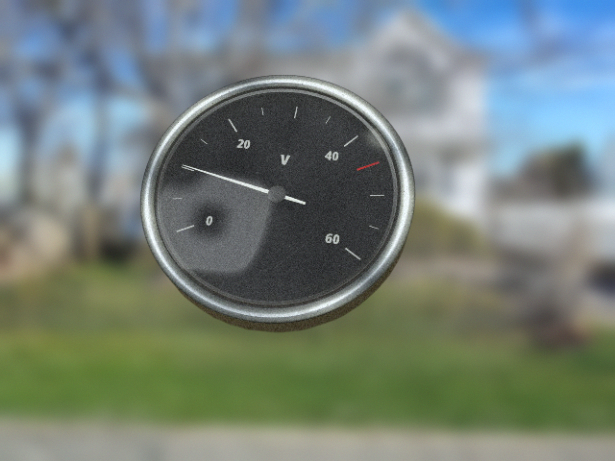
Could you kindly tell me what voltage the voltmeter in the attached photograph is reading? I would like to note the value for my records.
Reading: 10 V
